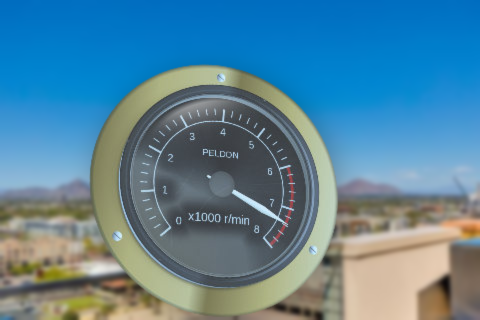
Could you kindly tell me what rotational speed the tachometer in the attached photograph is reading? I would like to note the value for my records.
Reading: 7400 rpm
